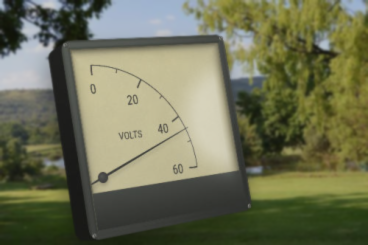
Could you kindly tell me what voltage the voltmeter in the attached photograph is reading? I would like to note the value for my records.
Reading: 45 V
